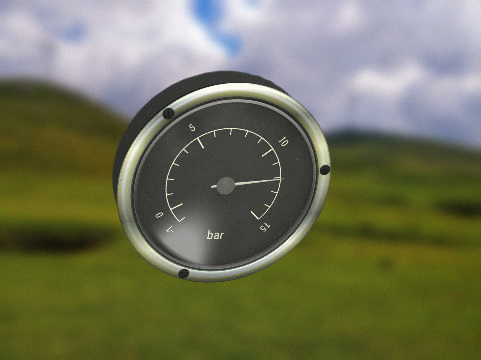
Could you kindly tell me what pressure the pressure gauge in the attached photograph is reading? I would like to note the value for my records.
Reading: 12 bar
